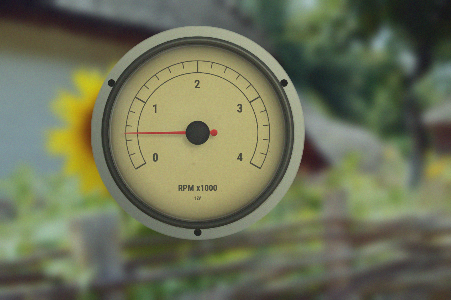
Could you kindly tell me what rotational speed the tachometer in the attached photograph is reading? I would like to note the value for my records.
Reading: 500 rpm
